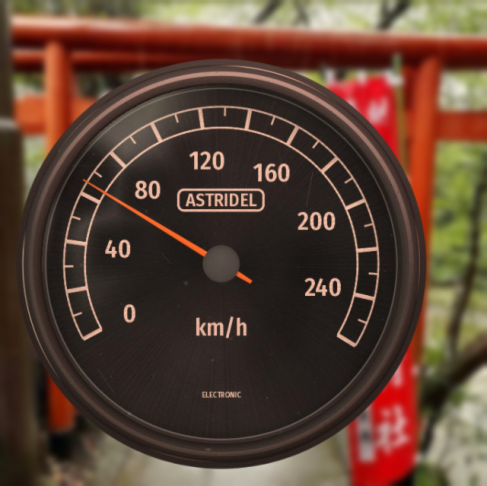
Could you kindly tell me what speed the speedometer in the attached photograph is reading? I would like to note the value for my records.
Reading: 65 km/h
